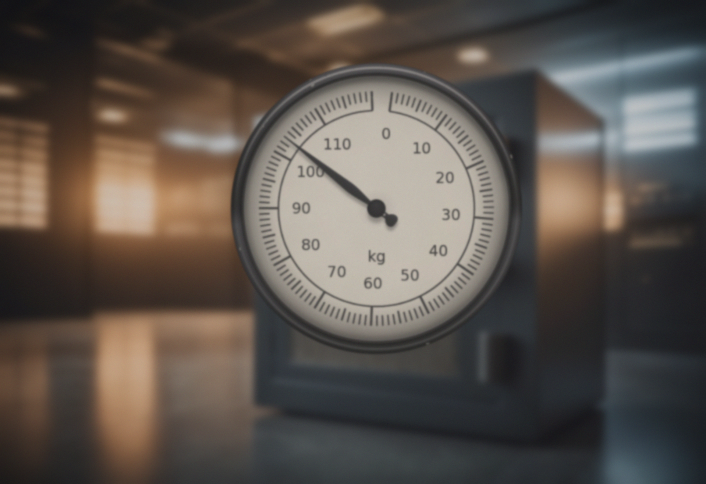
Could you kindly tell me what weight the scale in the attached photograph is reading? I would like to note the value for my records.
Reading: 103 kg
